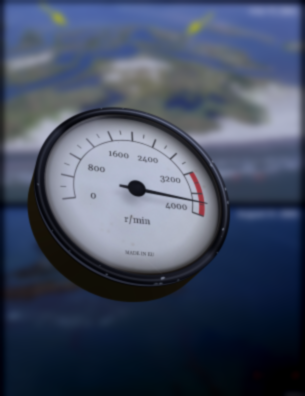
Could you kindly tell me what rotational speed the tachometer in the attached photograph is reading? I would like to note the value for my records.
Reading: 3800 rpm
